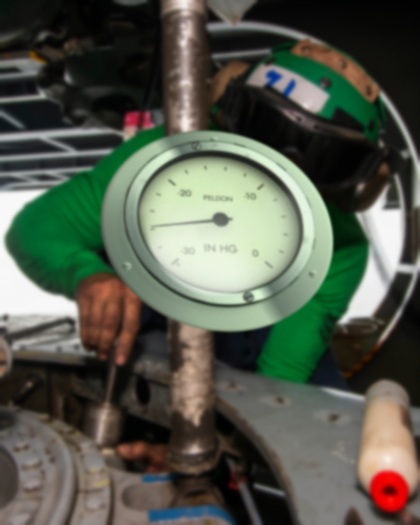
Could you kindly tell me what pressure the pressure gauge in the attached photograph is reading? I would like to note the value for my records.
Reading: -26 inHg
